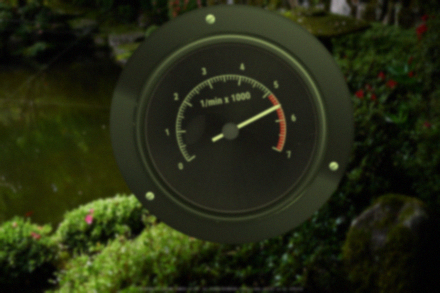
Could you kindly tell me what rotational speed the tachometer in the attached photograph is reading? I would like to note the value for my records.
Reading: 5500 rpm
